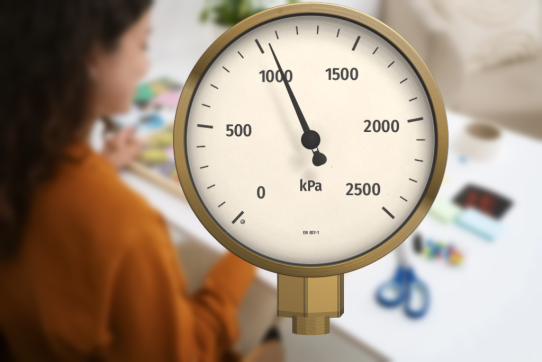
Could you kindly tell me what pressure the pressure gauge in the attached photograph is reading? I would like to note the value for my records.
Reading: 1050 kPa
